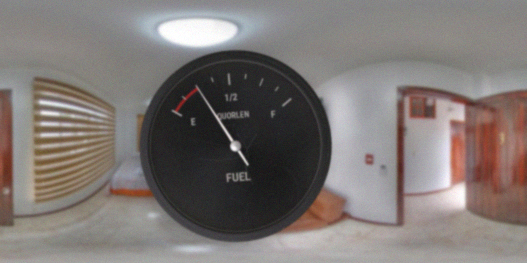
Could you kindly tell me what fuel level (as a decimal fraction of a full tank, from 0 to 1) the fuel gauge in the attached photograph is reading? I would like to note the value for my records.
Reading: 0.25
